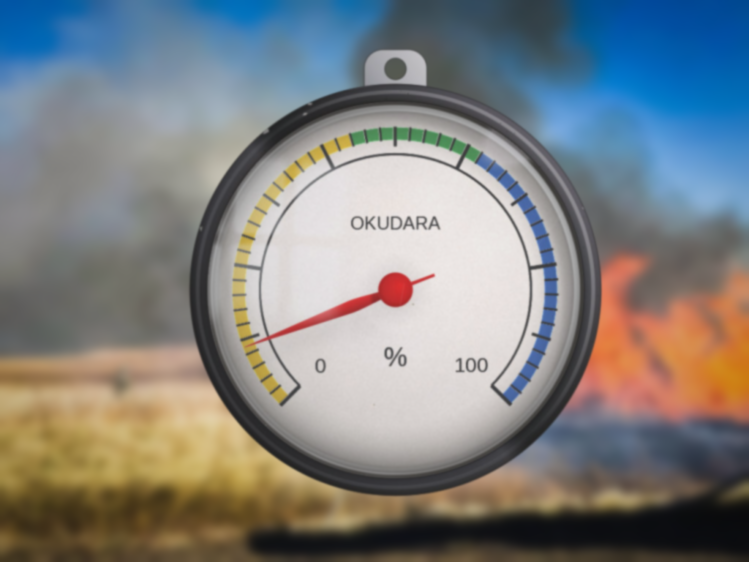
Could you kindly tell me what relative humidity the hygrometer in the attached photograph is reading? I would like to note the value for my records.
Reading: 9 %
